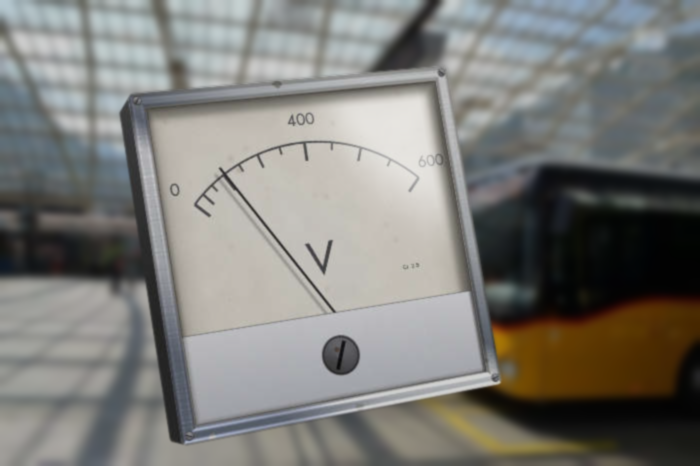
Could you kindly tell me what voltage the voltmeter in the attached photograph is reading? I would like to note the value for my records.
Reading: 200 V
